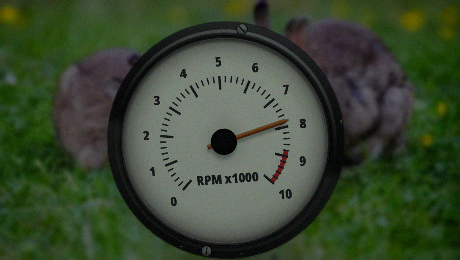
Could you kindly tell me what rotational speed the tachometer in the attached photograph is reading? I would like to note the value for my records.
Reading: 7800 rpm
